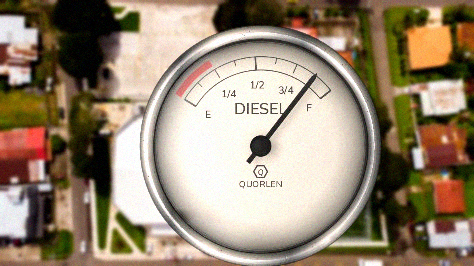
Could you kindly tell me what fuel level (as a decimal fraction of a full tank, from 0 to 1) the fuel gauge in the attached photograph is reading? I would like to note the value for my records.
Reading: 0.875
